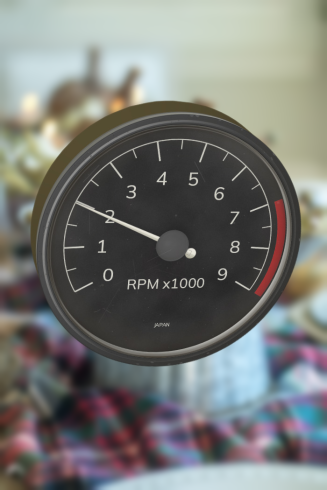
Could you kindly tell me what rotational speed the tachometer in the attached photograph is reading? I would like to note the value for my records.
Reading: 2000 rpm
